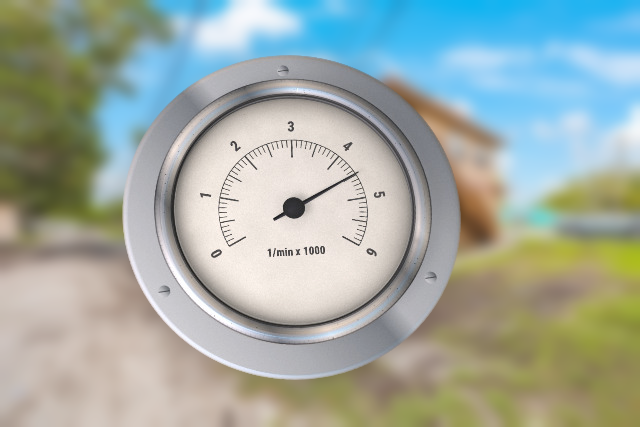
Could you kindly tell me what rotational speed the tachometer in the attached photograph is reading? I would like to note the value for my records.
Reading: 4500 rpm
